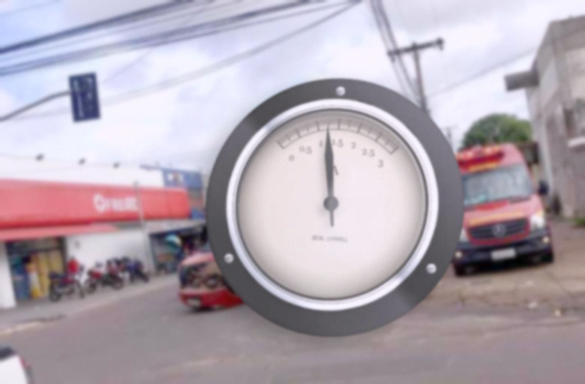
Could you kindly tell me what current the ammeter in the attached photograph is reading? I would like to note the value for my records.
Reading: 1.25 A
